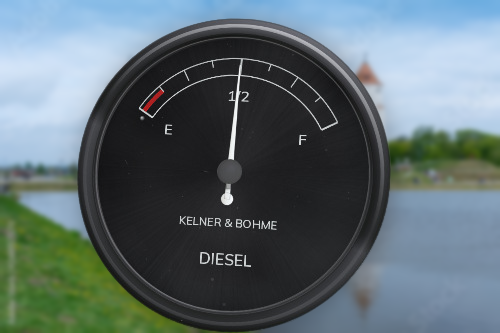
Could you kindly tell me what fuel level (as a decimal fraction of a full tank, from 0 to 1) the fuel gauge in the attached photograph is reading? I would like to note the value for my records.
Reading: 0.5
